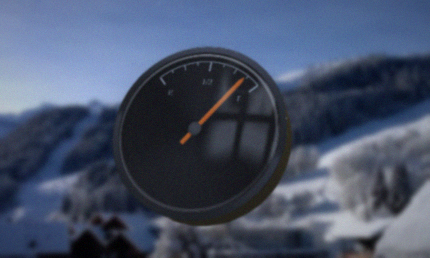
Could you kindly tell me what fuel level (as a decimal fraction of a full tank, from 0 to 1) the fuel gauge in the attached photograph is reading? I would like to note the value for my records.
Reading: 0.875
